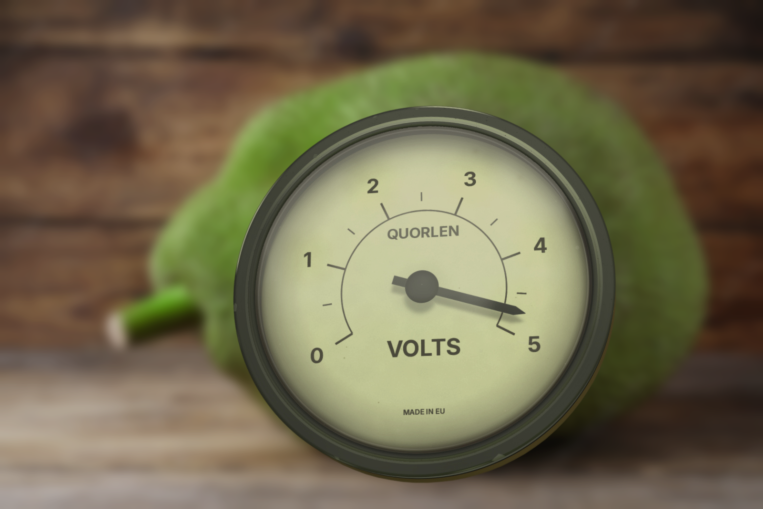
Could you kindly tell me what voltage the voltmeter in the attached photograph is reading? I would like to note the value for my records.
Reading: 4.75 V
